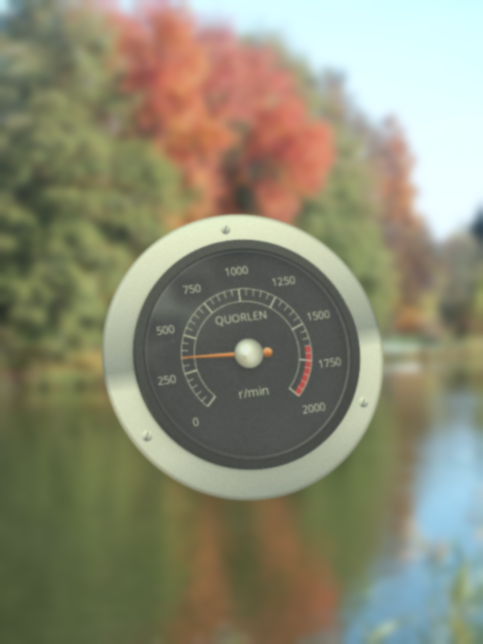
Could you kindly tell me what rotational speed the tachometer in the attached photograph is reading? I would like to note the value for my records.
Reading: 350 rpm
